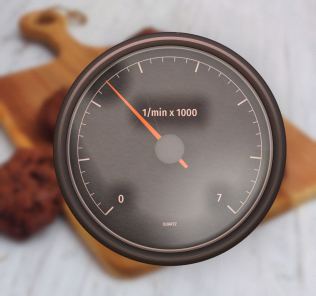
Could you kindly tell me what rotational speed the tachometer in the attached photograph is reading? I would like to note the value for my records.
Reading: 2400 rpm
